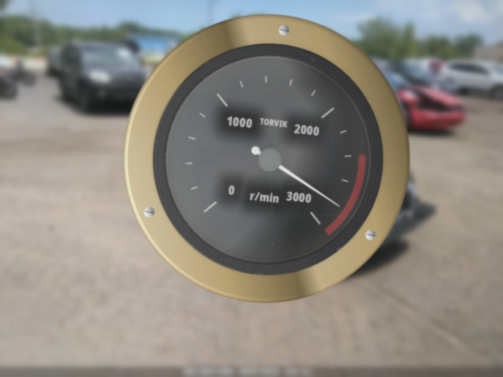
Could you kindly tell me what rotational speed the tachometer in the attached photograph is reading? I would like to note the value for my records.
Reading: 2800 rpm
